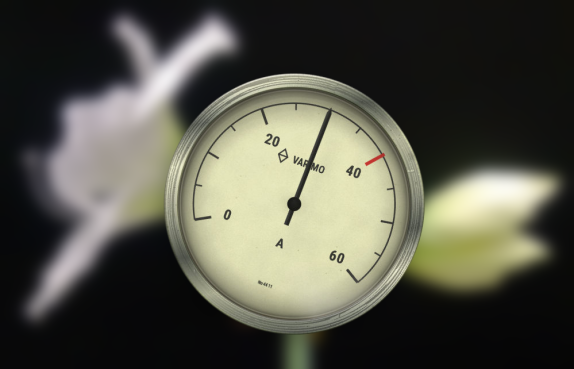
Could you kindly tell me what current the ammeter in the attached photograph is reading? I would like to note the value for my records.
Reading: 30 A
